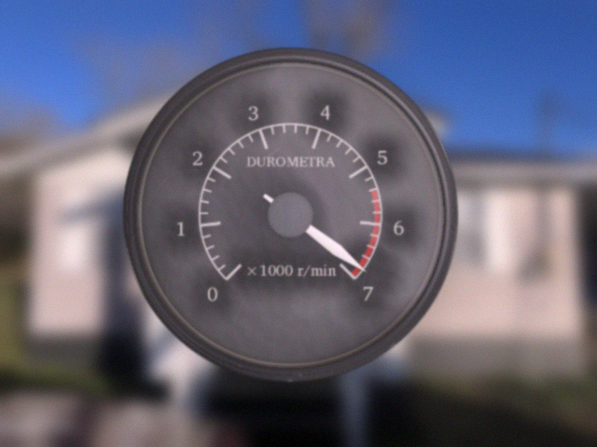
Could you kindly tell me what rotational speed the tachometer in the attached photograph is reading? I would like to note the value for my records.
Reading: 6800 rpm
